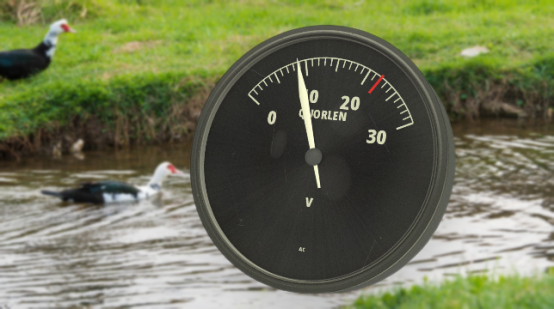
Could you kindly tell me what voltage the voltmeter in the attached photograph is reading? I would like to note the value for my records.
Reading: 9 V
